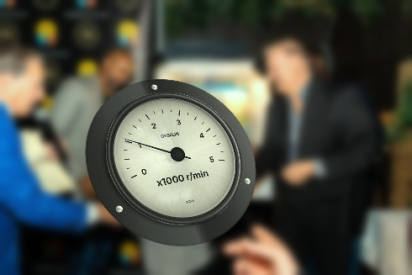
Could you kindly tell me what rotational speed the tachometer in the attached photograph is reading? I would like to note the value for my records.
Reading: 1000 rpm
